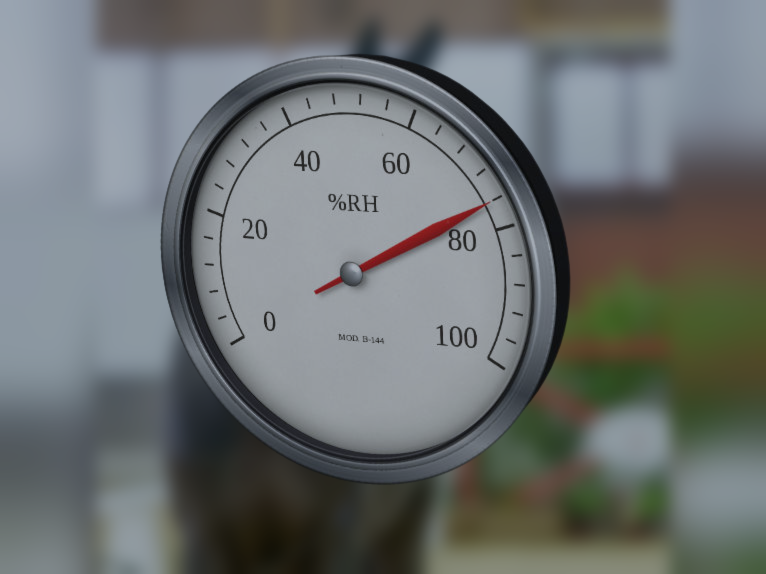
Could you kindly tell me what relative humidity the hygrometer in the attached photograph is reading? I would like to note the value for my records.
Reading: 76 %
